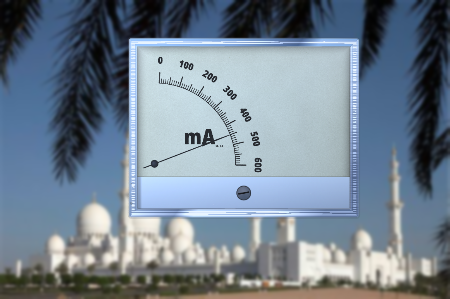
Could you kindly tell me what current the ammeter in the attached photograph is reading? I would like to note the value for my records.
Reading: 450 mA
